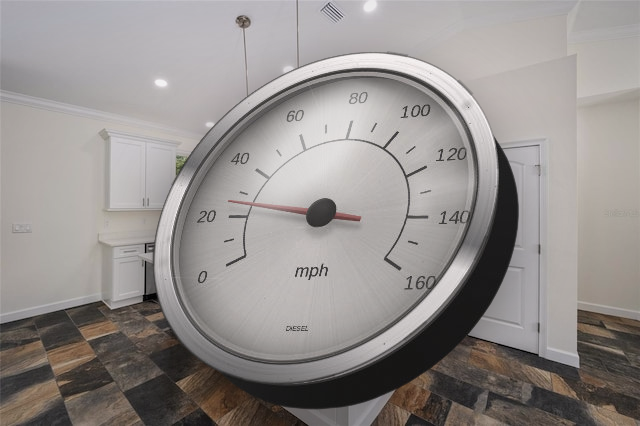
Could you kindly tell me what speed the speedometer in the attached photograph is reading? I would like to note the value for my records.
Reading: 25 mph
